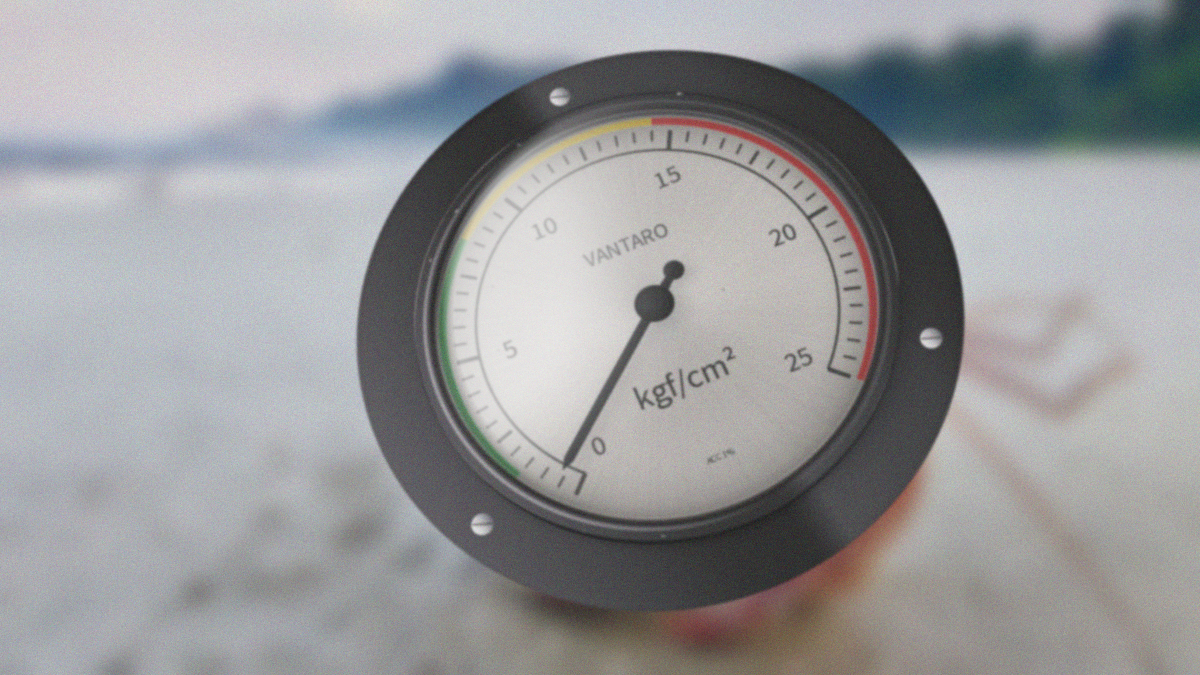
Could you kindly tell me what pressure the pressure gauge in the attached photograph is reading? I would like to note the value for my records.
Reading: 0.5 kg/cm²
